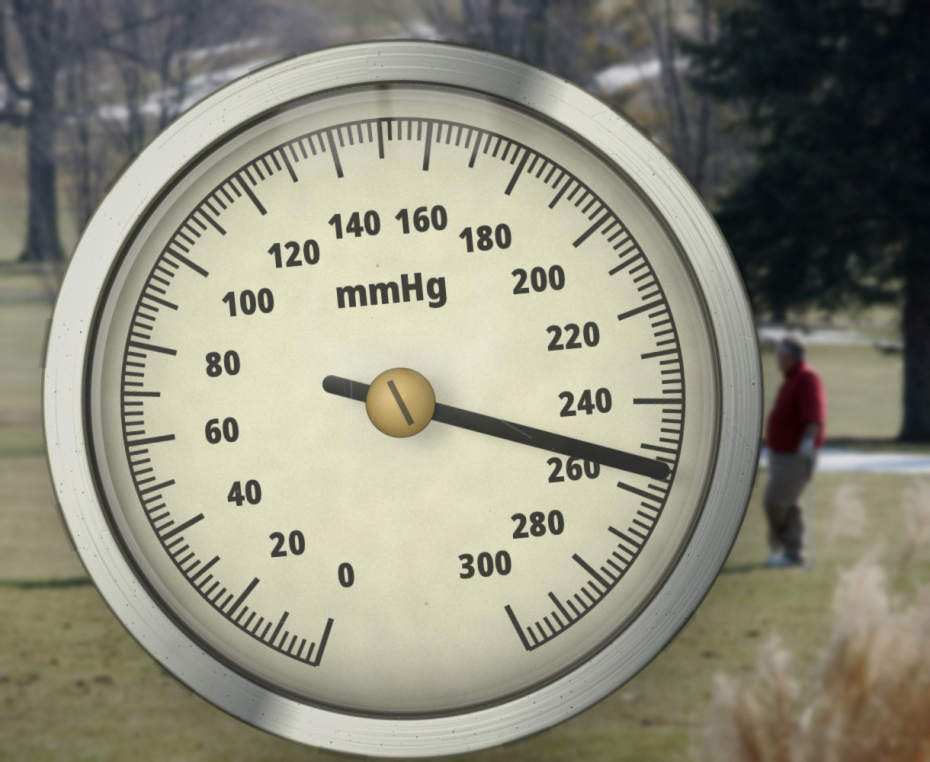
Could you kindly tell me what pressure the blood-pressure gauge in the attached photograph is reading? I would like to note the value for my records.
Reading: 254 mmHg
